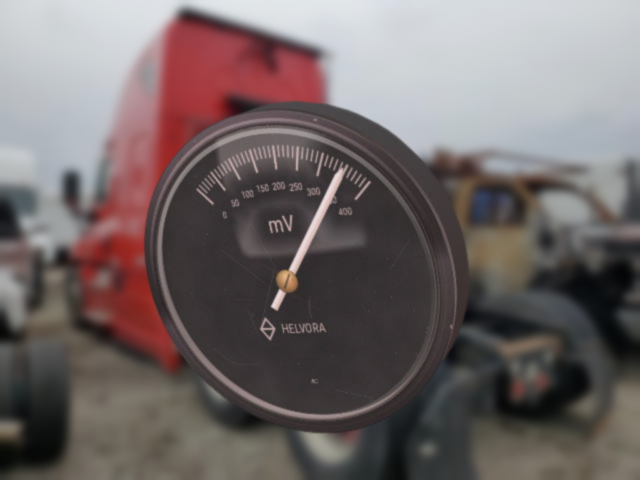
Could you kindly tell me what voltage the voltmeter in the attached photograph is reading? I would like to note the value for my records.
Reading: 350 mV
